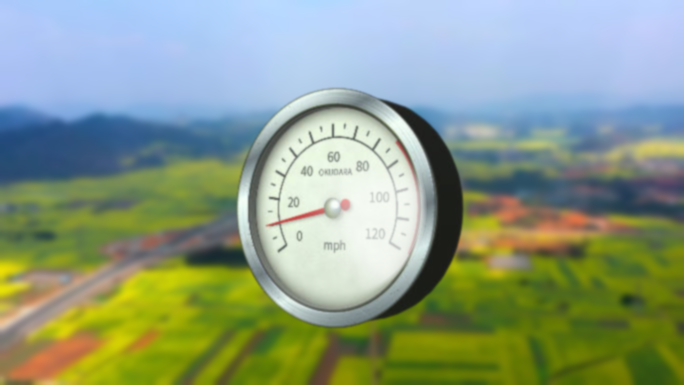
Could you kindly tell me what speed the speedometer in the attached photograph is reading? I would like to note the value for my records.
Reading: 10 mph
